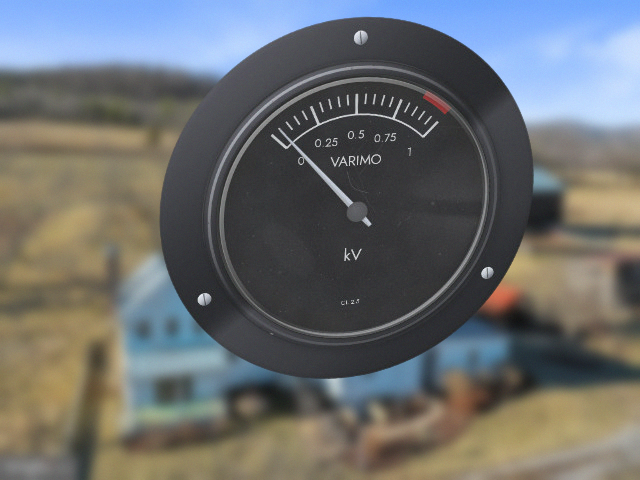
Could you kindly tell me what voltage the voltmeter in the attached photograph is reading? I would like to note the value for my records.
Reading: 0.05 kV
